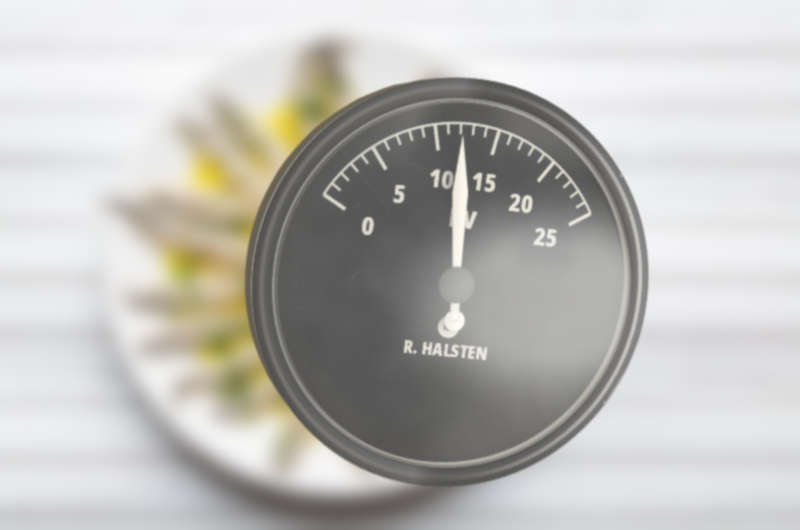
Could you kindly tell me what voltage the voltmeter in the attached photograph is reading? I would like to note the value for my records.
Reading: 12 kV
